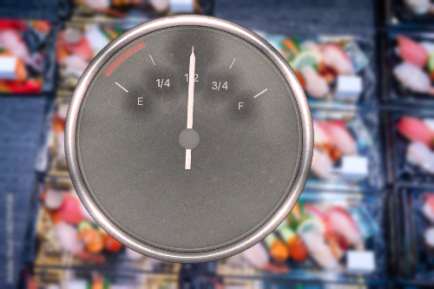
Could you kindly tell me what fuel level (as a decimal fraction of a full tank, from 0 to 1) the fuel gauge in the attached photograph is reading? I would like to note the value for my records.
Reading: 0.5
